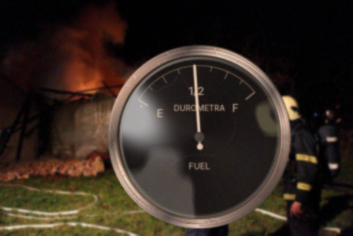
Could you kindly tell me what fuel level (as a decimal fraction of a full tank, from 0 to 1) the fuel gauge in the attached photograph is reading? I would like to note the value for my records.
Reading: 0.5
